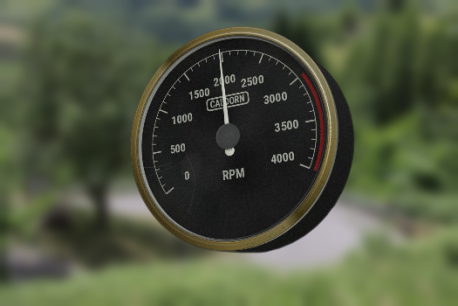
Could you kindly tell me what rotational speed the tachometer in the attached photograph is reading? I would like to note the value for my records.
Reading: 2000 rpm
